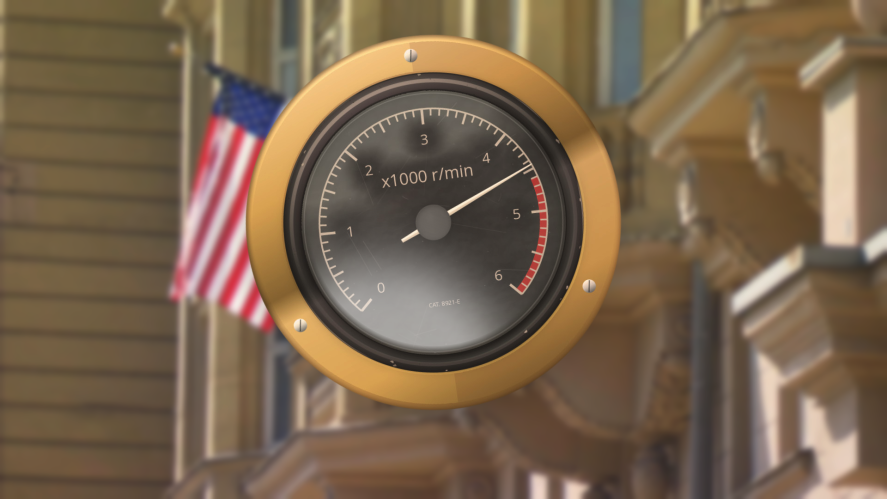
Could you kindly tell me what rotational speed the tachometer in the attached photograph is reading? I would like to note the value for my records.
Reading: 4450 rpm
